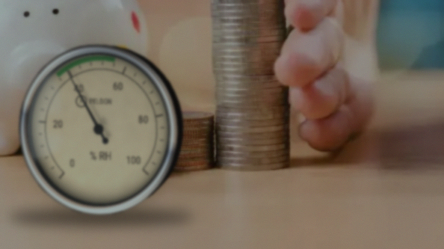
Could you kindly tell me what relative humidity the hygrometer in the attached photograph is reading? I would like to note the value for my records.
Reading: 40 %
